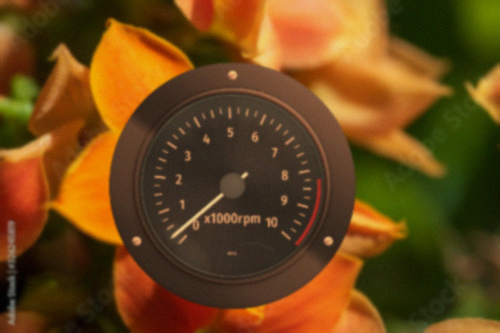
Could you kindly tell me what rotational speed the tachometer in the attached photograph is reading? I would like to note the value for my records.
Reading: 250 rpm
